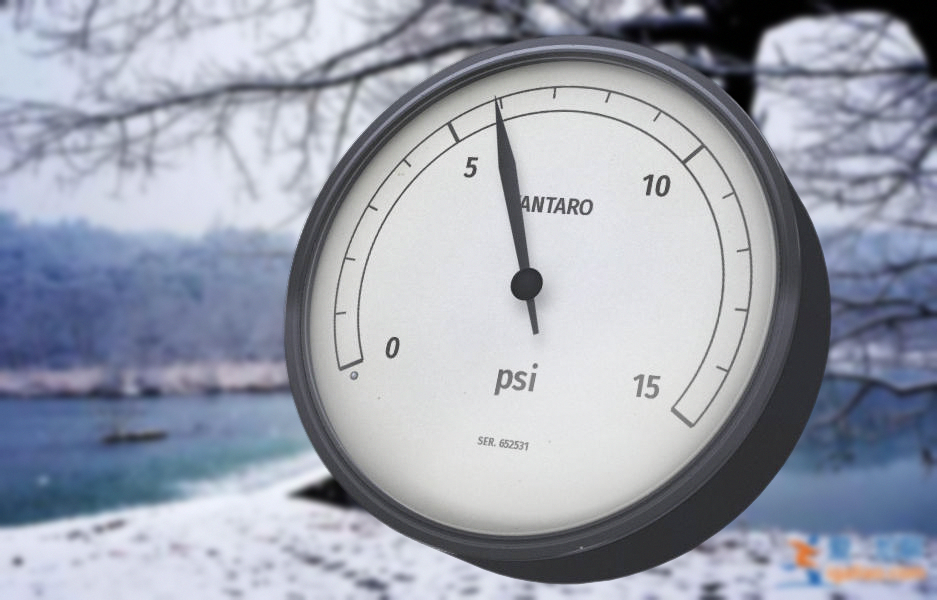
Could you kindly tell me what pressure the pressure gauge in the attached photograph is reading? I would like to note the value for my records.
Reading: 6 psi
